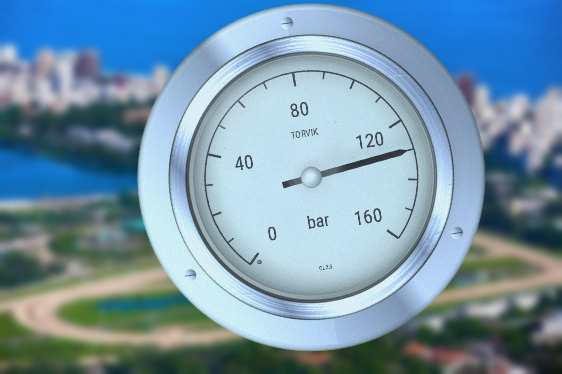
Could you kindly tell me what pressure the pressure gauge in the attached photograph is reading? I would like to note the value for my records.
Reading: 130 bar
